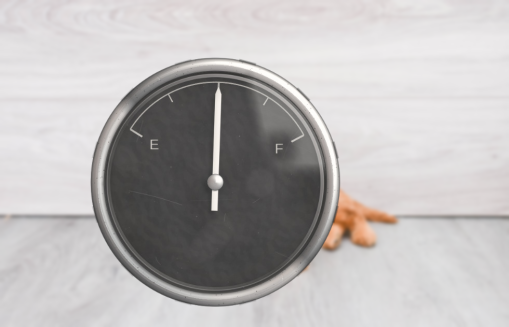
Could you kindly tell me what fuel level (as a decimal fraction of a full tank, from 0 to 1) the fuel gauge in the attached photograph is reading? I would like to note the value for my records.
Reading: 0.5
